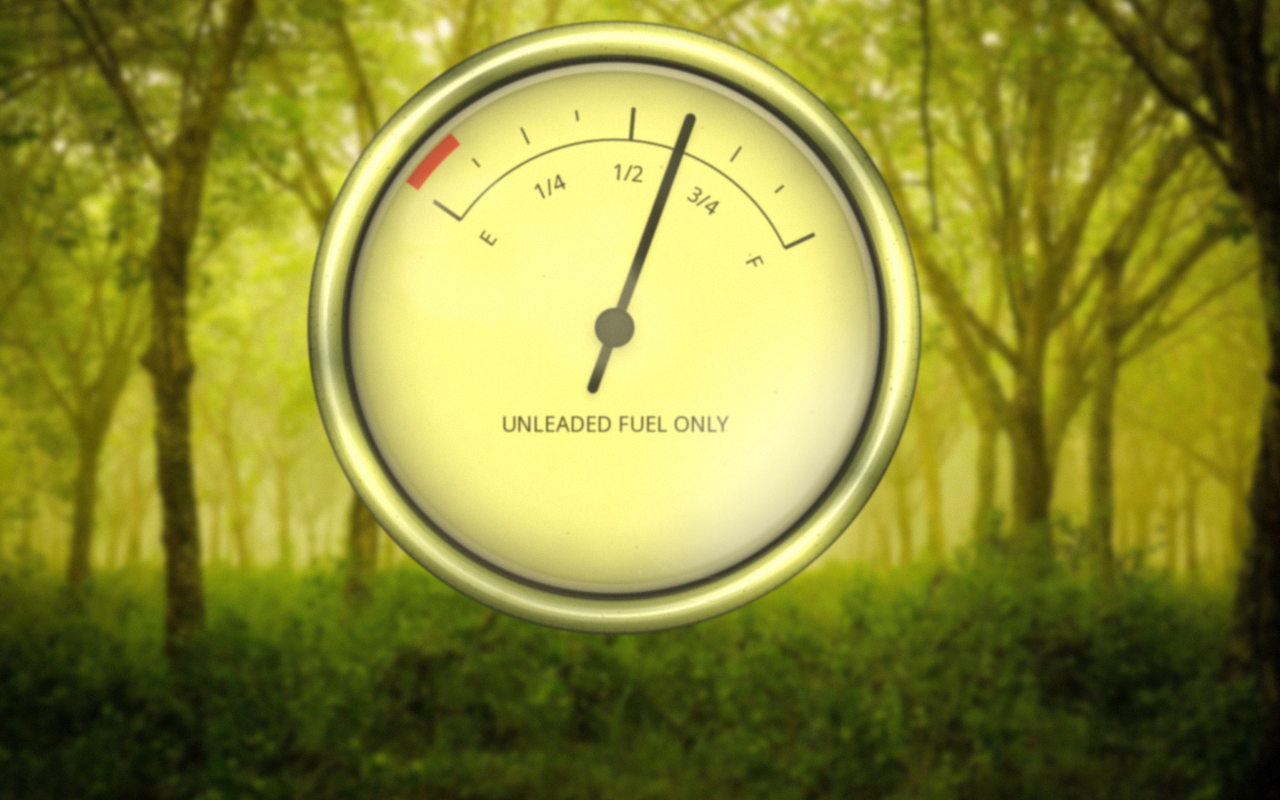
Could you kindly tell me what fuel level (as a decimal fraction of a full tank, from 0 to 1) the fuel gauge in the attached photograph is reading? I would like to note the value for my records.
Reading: 0.625
